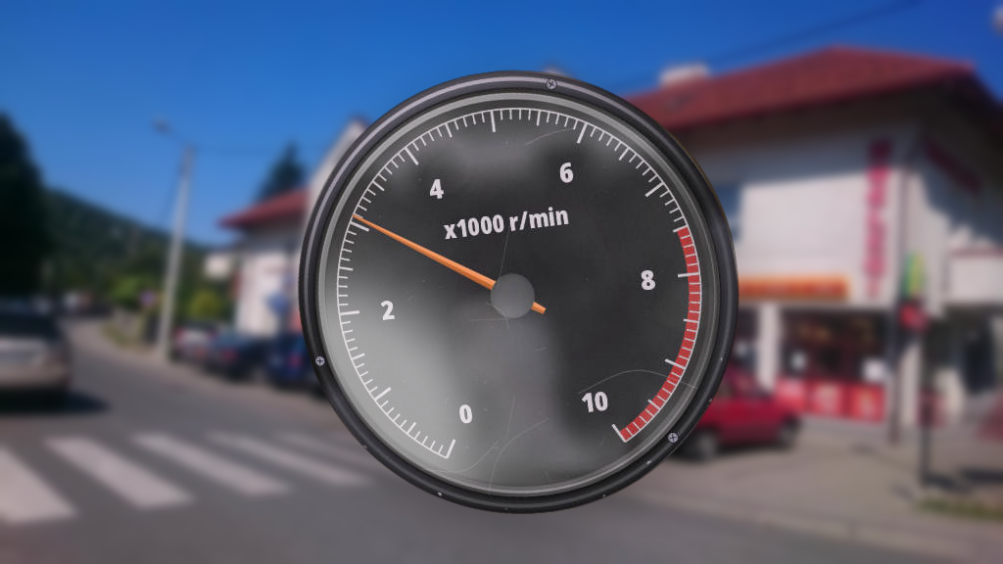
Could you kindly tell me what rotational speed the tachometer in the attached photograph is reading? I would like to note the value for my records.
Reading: 3100 rpm
